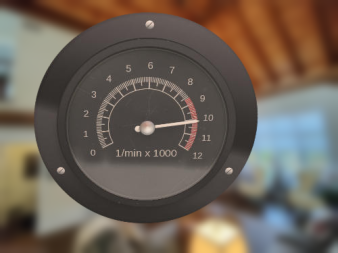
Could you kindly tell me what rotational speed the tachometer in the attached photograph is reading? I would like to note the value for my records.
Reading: 10000 rpm
